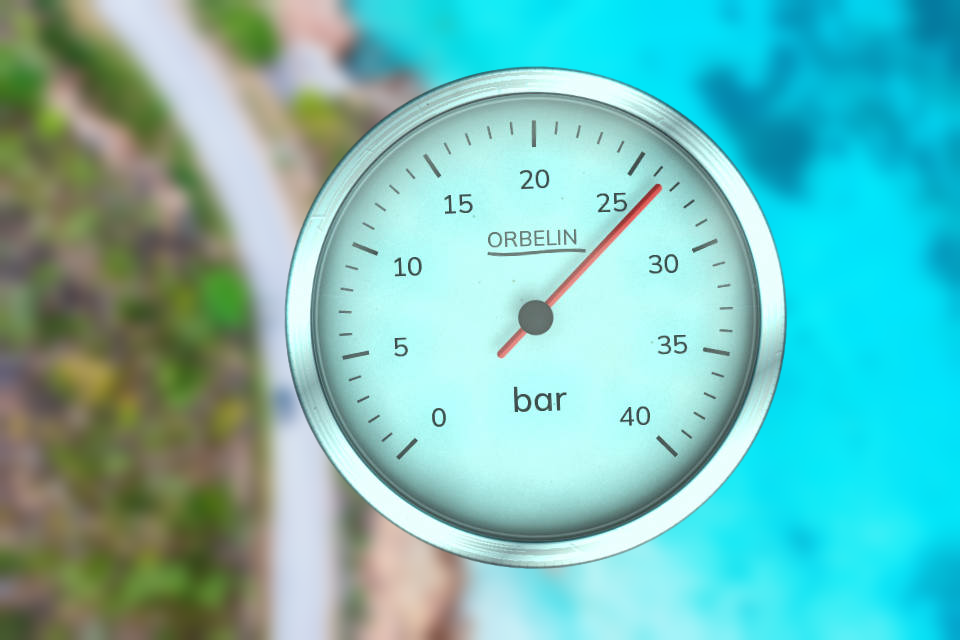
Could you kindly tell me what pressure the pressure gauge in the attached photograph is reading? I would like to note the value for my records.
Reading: 26.5 bar
